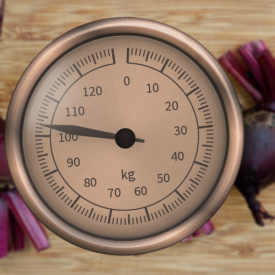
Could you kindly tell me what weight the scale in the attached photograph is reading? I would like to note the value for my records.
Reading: 103 kg
